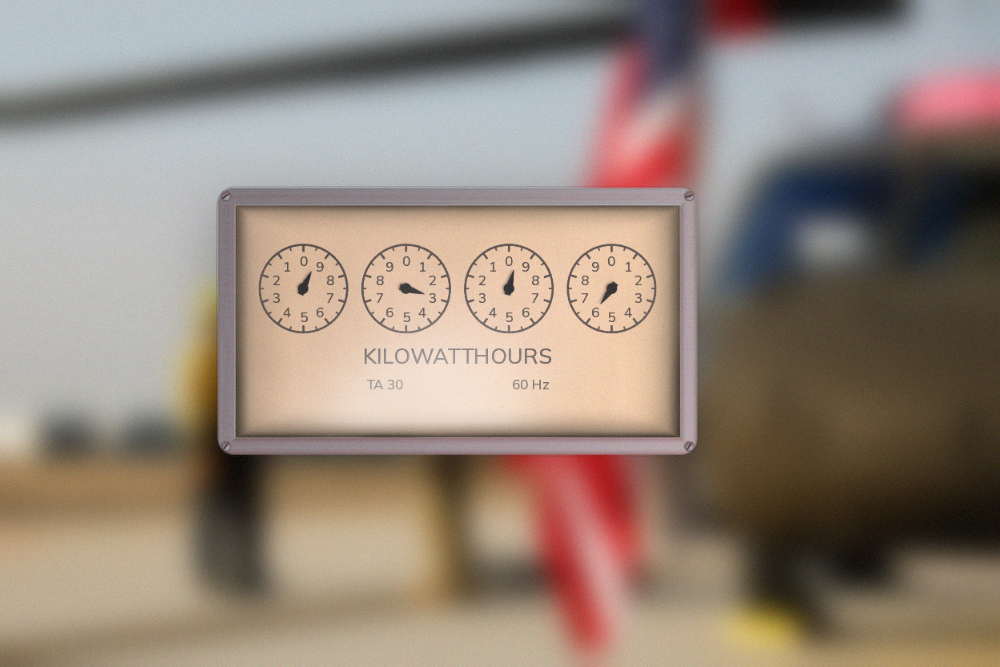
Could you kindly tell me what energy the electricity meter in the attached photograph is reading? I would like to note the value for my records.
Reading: 9296 kWh
